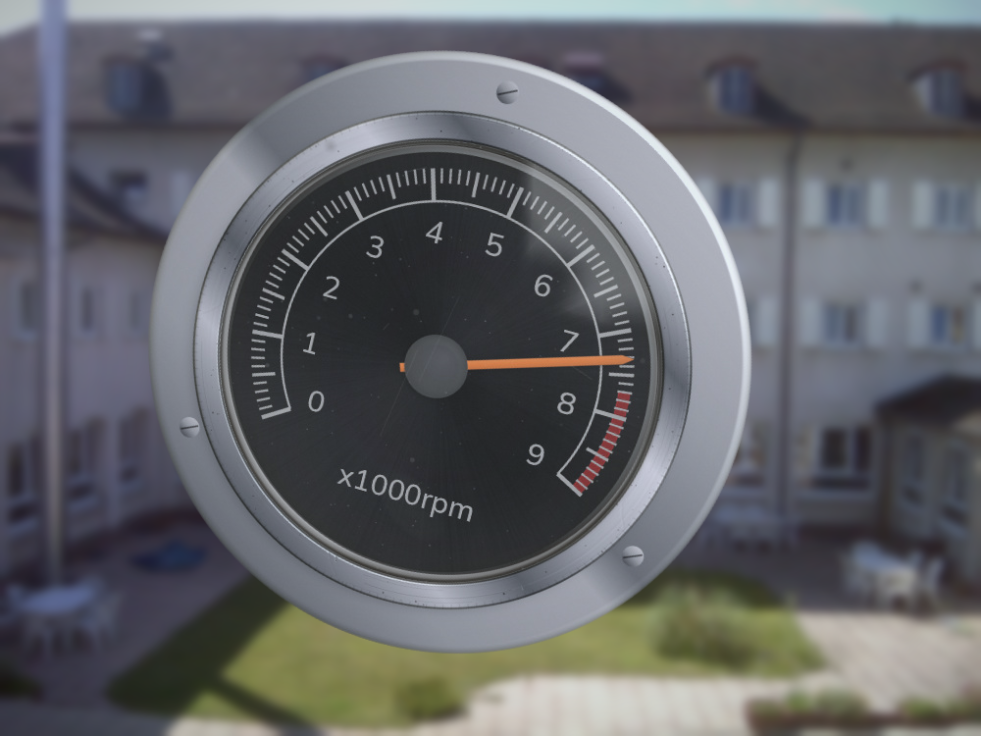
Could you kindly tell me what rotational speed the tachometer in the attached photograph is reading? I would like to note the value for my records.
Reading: 7300 rpm
